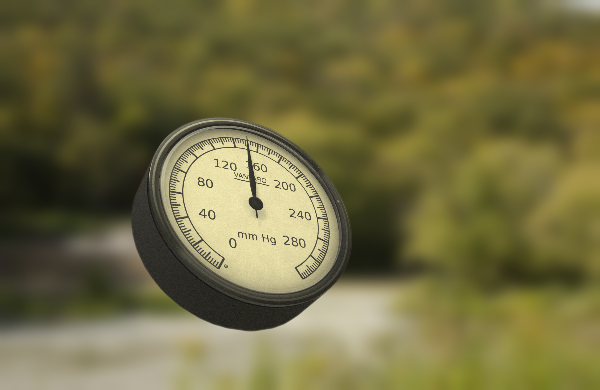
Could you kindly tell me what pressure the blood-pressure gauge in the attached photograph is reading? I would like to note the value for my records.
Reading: 150 mmHg
